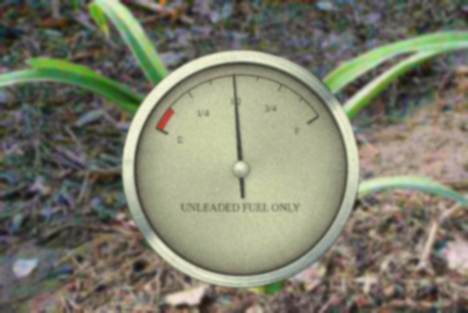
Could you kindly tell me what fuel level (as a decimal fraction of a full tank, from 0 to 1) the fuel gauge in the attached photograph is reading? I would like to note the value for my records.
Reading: 0.5
